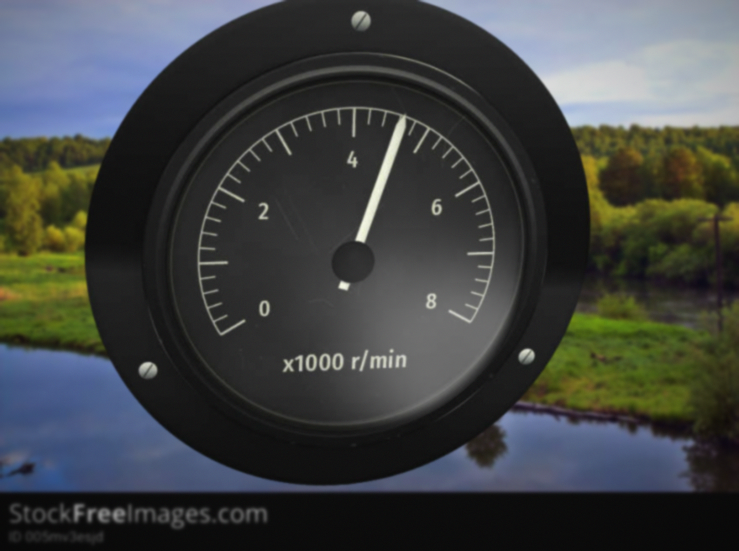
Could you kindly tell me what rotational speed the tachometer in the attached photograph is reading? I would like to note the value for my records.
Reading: 4600 rpm
